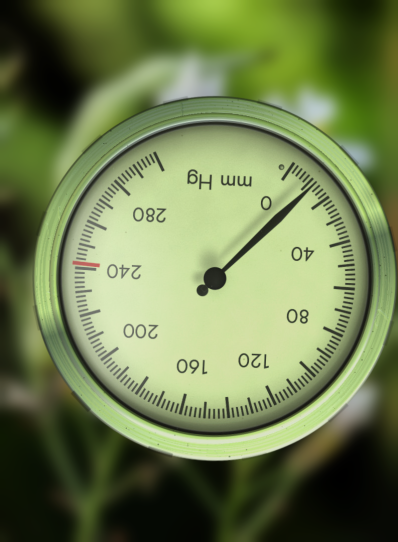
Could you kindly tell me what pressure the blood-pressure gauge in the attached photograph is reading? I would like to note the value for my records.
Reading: 12 mmHg
